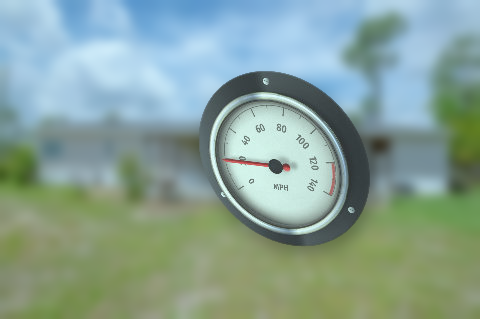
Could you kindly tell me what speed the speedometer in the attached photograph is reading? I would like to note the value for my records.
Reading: 20 mph
